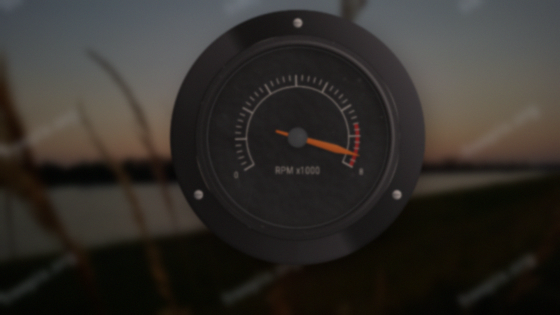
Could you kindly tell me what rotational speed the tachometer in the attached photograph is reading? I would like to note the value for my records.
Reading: 7600 rpm
